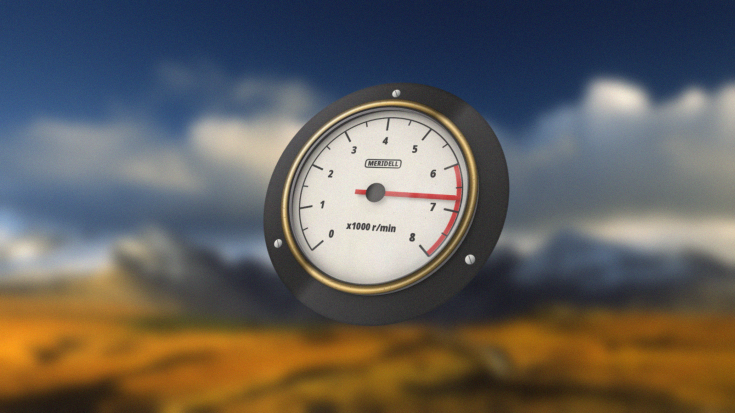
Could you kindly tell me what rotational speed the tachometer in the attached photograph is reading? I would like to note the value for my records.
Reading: 6750 rpm
